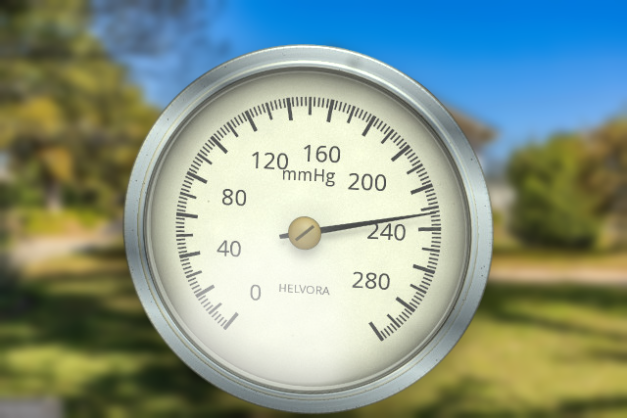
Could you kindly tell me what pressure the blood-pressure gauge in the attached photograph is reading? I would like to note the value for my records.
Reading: 232 mmHg
